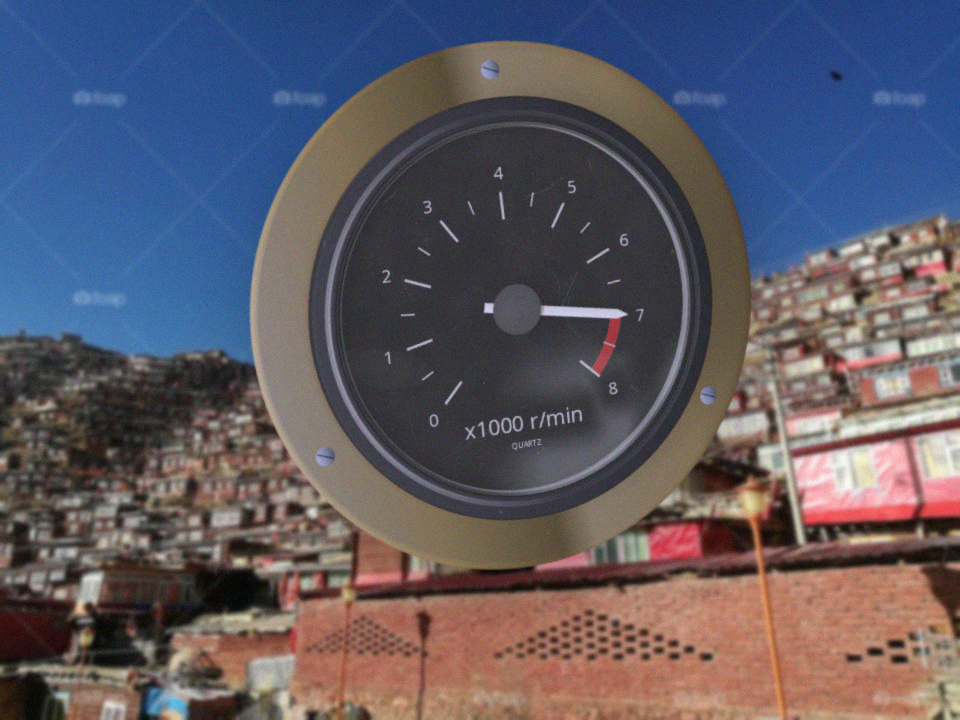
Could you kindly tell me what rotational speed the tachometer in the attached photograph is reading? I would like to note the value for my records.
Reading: 7000 rpm
